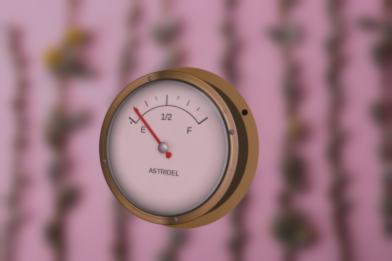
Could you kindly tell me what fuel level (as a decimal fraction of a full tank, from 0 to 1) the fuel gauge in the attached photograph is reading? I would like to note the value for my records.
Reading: 0.125
